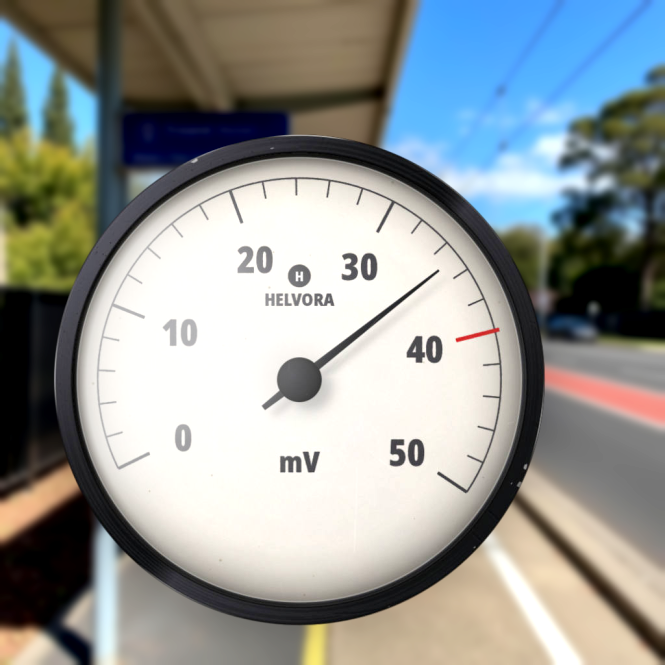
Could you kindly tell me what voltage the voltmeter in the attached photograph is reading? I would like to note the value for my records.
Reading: 35 mV
